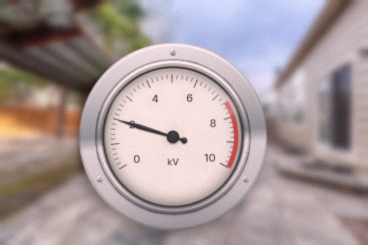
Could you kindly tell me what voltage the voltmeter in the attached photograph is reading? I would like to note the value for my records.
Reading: 2 kV
